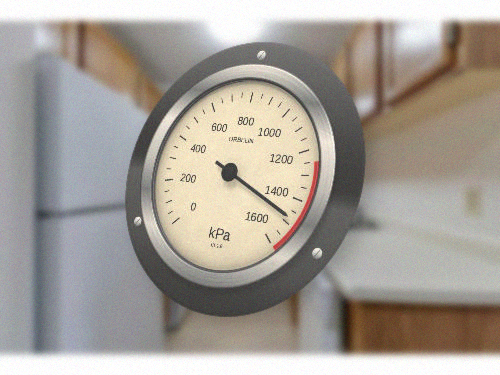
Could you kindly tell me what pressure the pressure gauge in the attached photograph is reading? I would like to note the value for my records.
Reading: 1475 kPa
